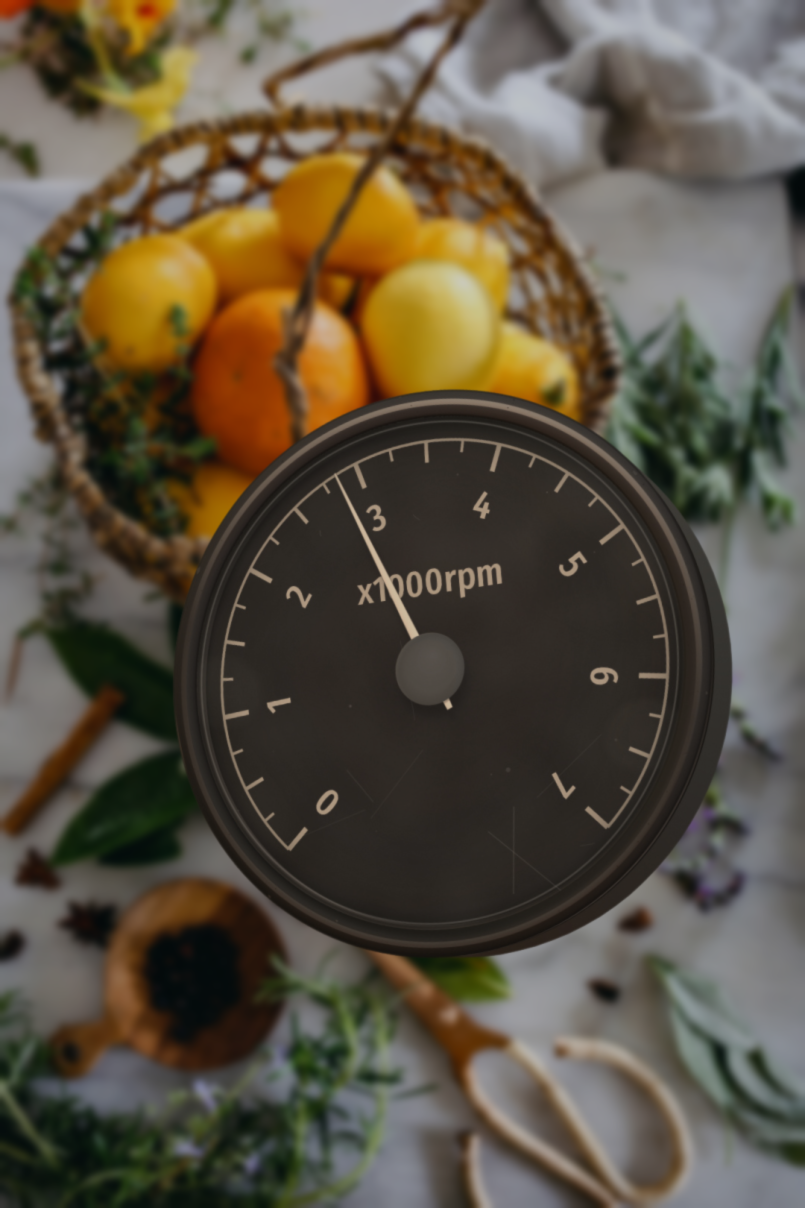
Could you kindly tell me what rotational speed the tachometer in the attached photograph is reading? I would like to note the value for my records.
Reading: 2875 rpm
